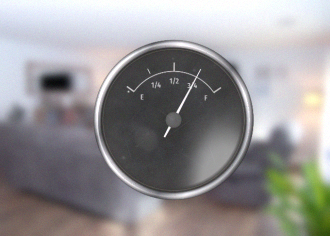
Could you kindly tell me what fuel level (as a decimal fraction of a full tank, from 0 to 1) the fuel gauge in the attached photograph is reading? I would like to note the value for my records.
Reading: 0.75
